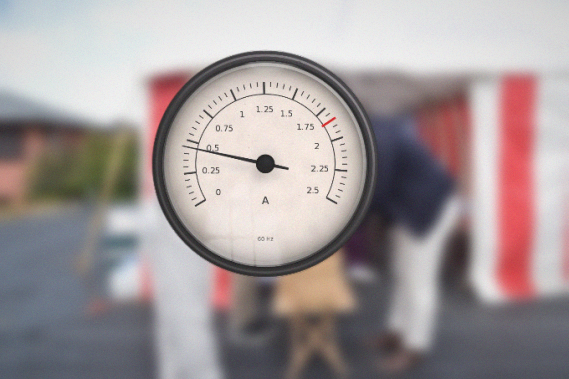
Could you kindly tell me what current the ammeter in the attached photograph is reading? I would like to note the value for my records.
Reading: 0.45 A
